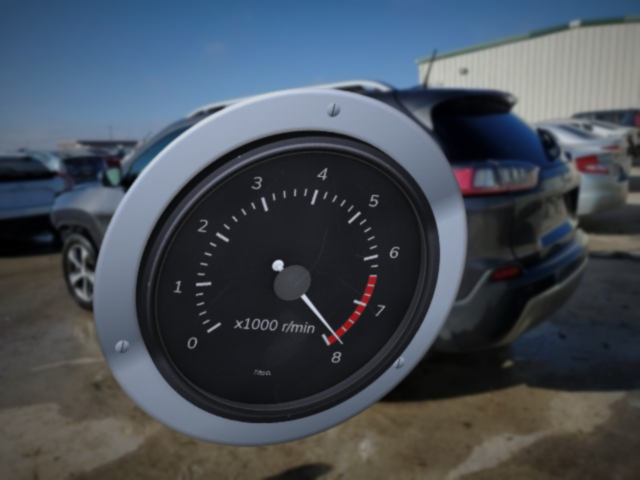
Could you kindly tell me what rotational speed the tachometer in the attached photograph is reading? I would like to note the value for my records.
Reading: 7800 rpm
